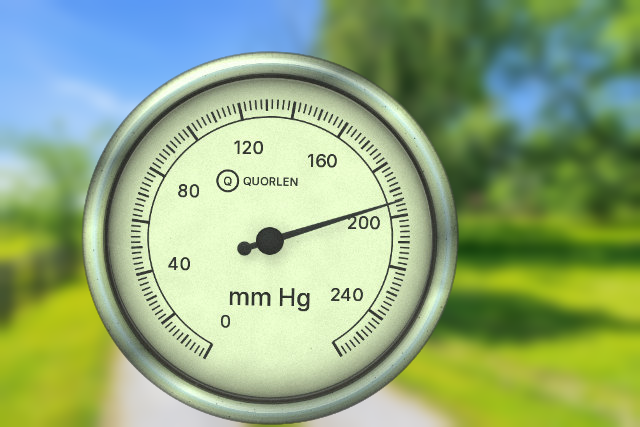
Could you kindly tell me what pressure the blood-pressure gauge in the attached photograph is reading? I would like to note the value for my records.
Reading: 194 mmHg
